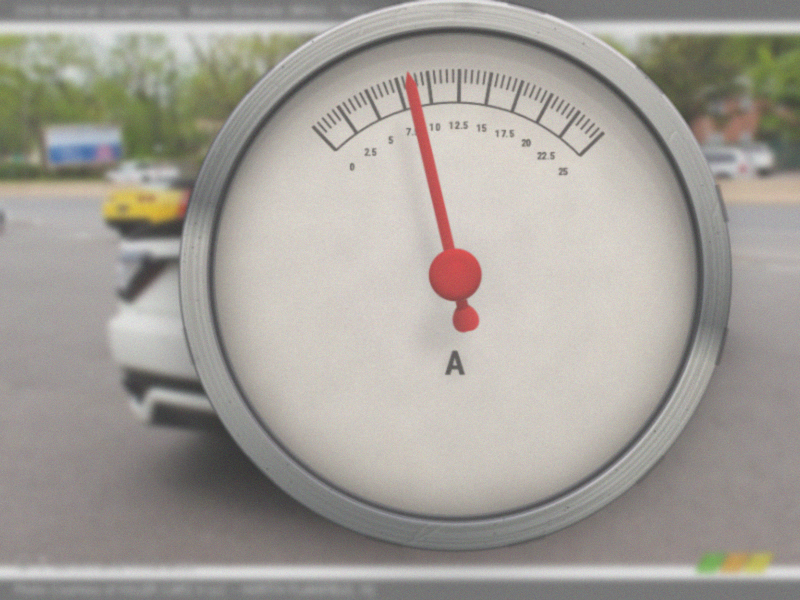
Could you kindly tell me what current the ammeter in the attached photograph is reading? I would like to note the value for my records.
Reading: 8.5 A
